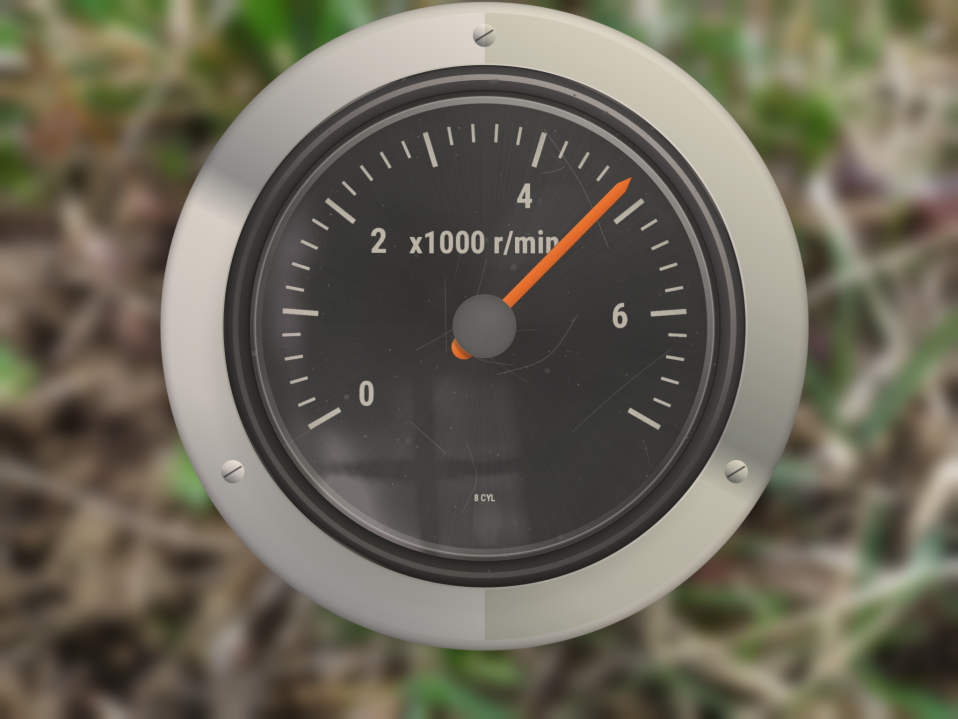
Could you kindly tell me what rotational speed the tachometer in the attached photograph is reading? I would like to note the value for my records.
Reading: 4800 rpm
